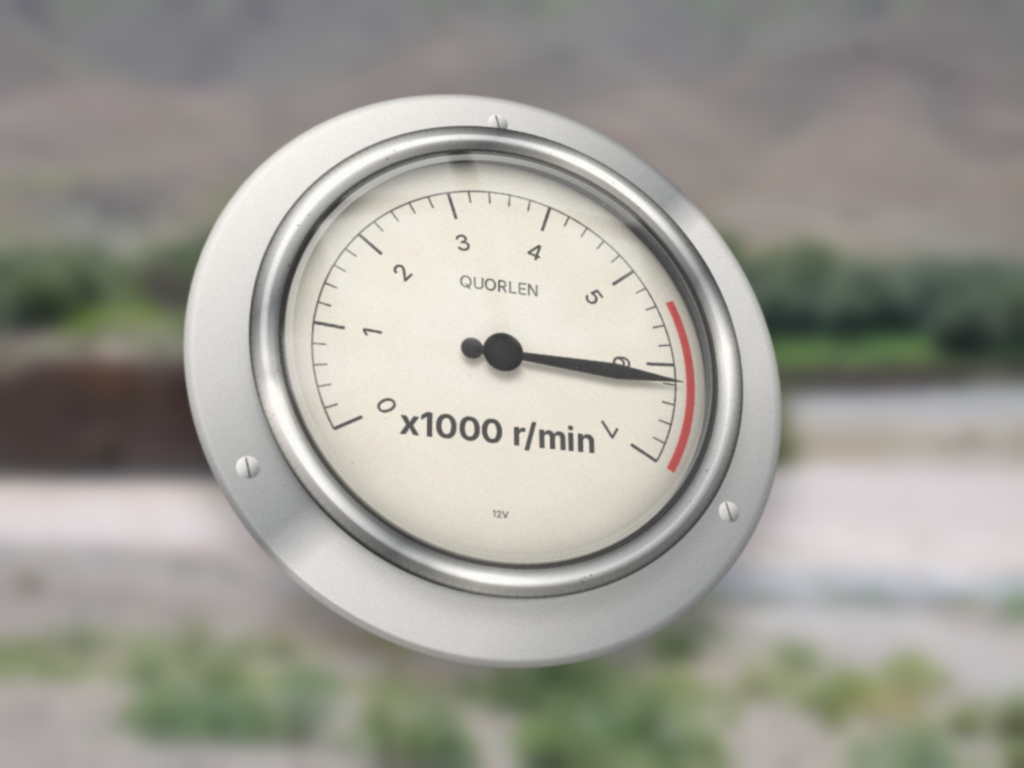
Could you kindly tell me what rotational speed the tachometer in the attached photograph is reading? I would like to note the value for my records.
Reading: 6200 rpm
